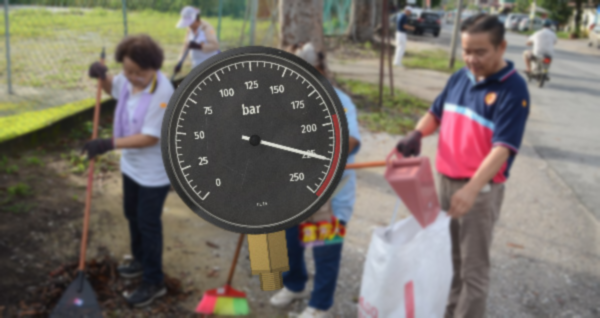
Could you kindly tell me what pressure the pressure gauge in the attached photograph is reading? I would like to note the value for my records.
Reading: 225 bar
